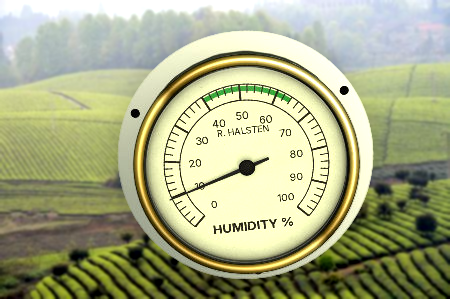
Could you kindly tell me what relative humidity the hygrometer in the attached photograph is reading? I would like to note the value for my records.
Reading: 10 %
